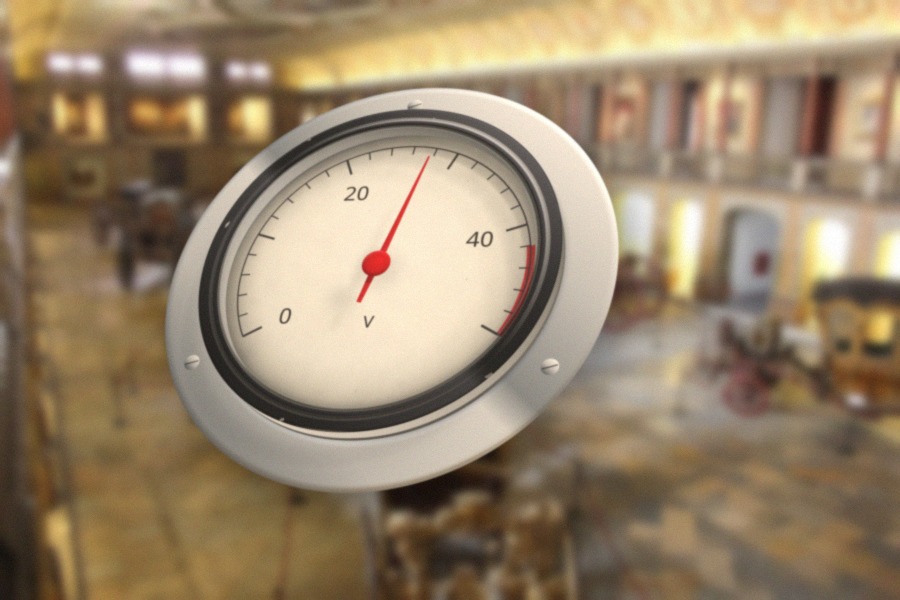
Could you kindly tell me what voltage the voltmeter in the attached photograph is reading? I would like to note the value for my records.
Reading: 28 V
